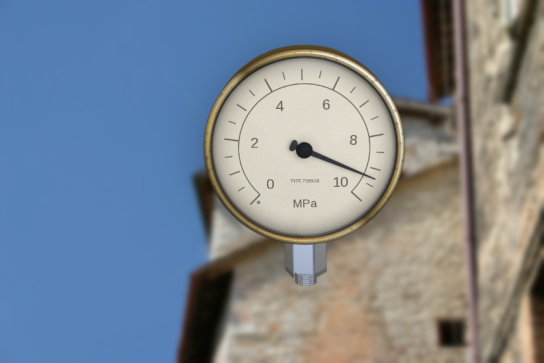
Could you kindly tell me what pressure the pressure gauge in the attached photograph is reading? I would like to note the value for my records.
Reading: 9.25 MPa
